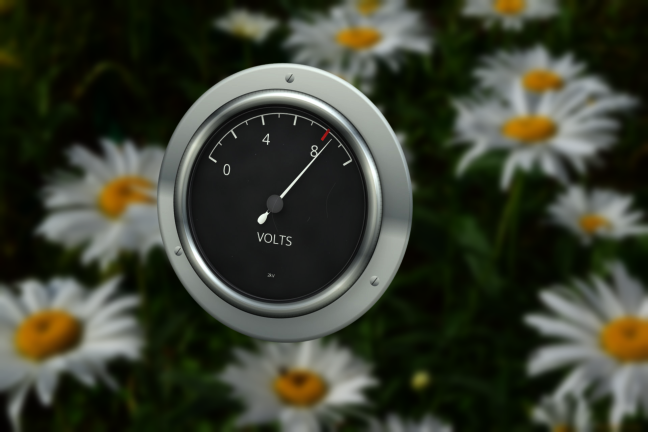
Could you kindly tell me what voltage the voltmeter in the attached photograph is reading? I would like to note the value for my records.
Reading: 8.5 V
